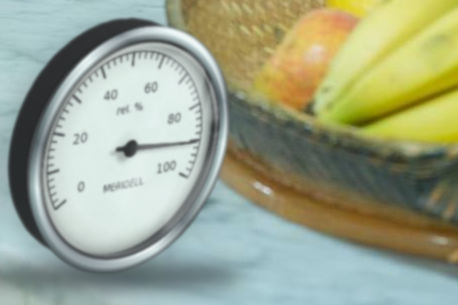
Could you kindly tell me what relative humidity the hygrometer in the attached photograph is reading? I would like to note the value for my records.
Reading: 90 %
